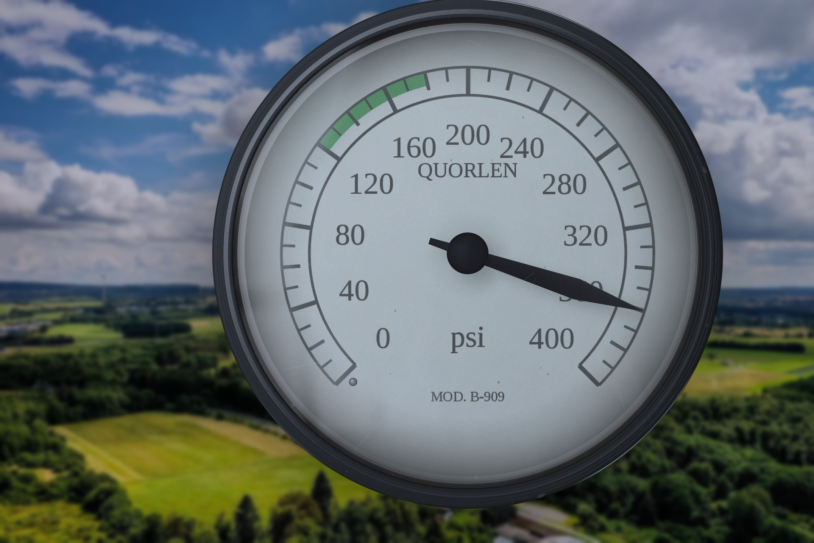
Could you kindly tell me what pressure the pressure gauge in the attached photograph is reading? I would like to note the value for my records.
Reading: 360 psi
